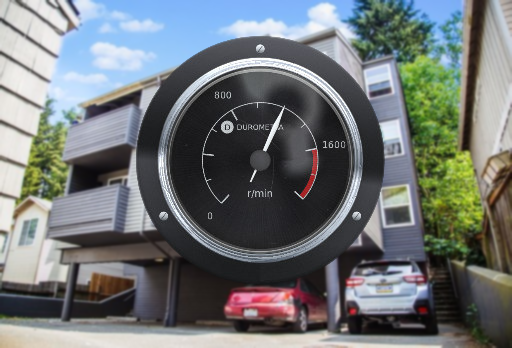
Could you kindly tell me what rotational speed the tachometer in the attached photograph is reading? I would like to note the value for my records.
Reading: 1200 rpm
